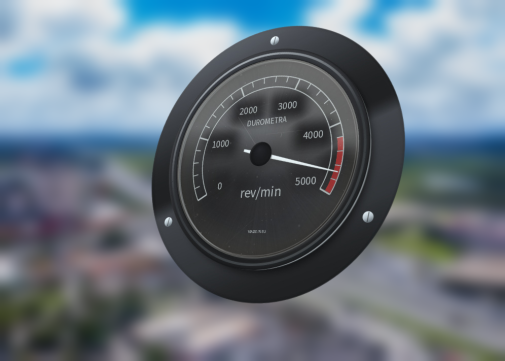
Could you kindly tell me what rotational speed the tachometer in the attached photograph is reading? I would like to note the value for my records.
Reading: 4700 rpm
